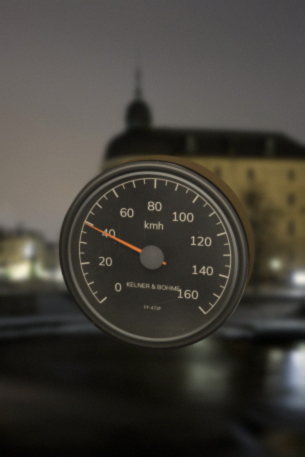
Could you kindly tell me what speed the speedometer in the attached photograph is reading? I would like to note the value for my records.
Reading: 40 km/h
